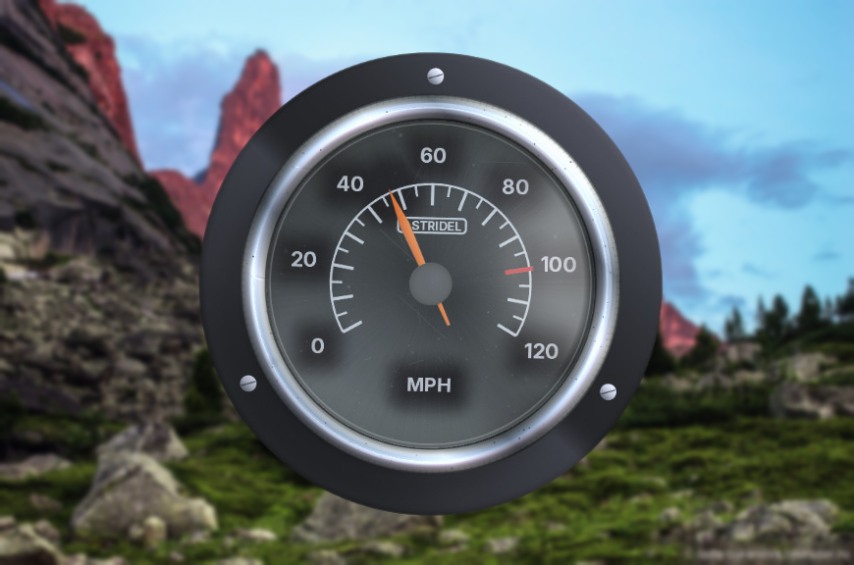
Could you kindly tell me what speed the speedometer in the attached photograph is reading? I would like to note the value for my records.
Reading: 47.5 mph
